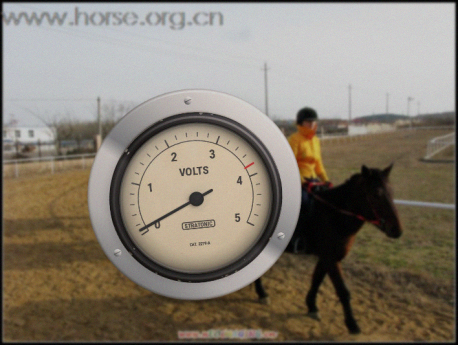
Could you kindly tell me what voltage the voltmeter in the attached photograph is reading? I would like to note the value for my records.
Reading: 0.1 V
